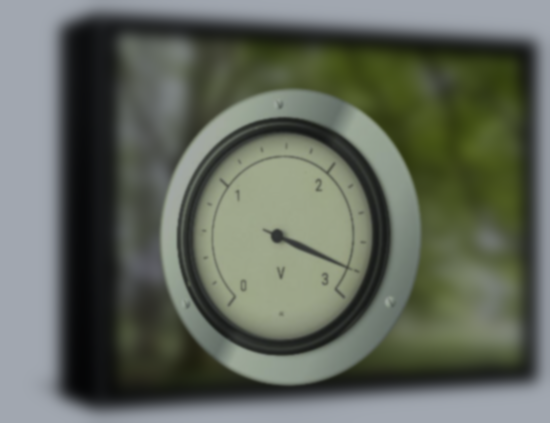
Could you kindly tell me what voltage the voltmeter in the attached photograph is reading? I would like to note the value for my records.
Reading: 2.8 V
